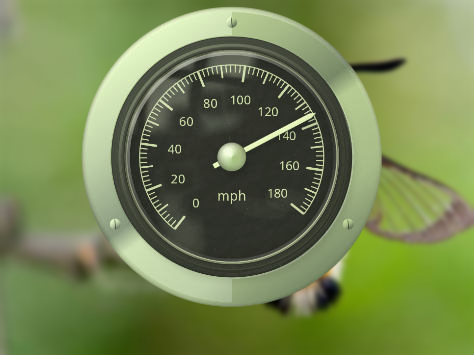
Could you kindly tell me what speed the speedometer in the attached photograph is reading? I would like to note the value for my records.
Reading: 136 mph
